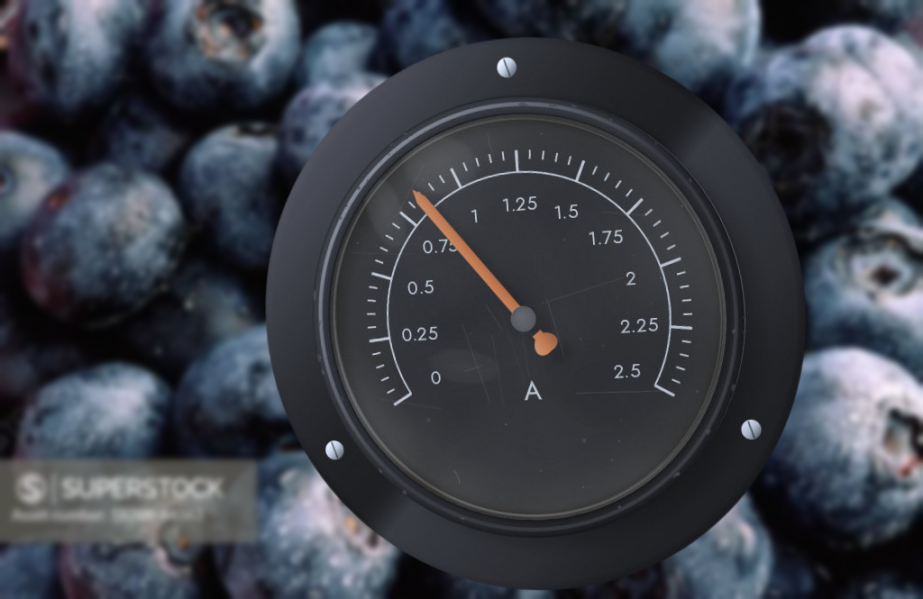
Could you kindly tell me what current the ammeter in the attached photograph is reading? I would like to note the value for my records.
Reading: 0.85 A
